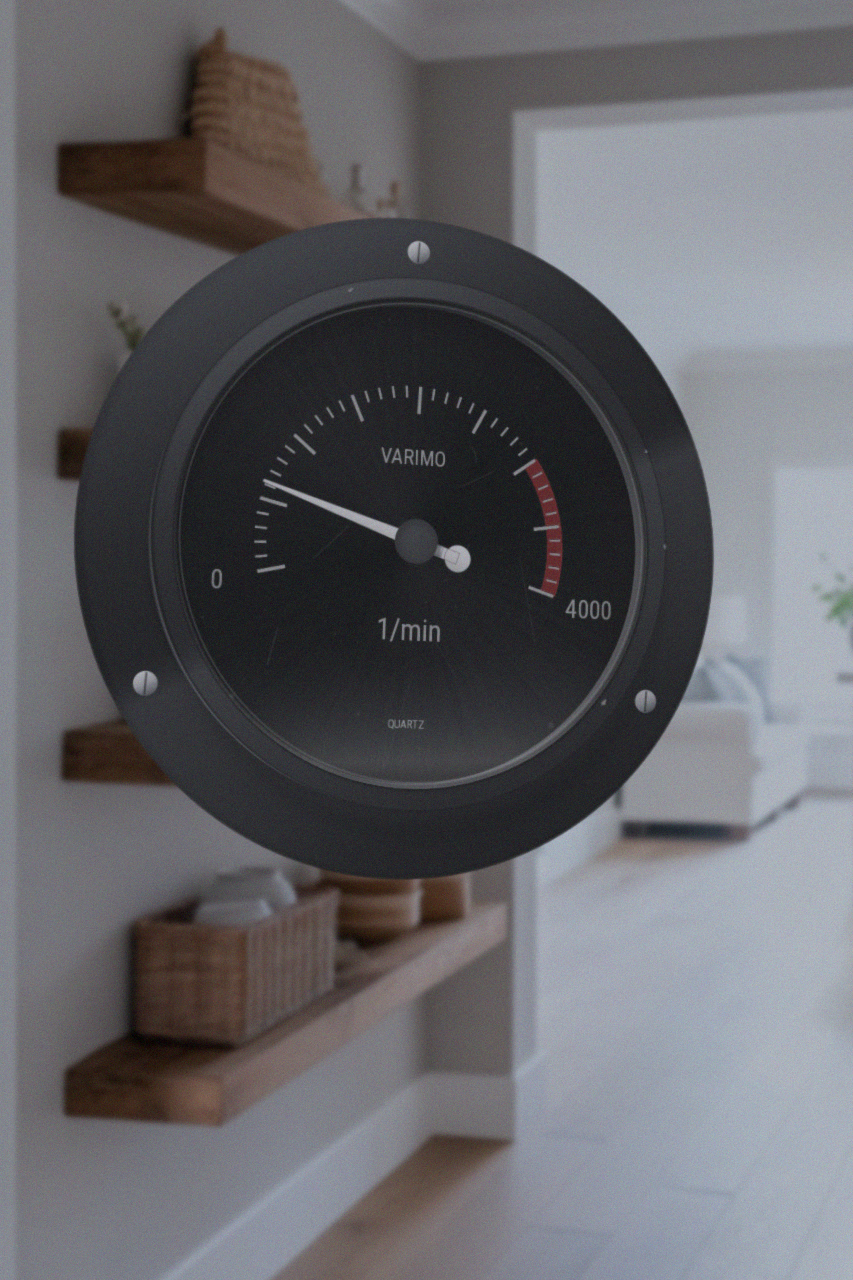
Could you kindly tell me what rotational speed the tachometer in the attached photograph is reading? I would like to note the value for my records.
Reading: 600 rpm
